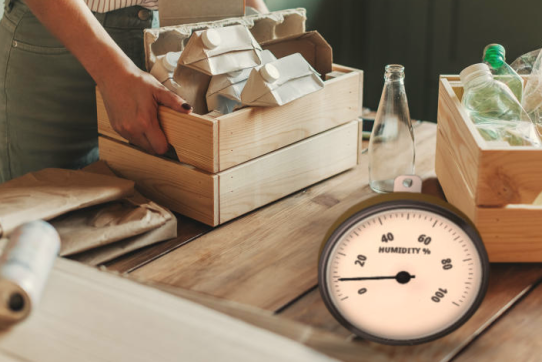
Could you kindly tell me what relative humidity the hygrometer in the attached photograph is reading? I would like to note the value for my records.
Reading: 10 %
